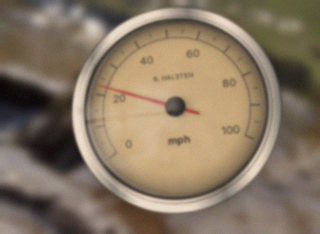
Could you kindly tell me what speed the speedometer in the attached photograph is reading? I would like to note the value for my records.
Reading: 22.5 mph
